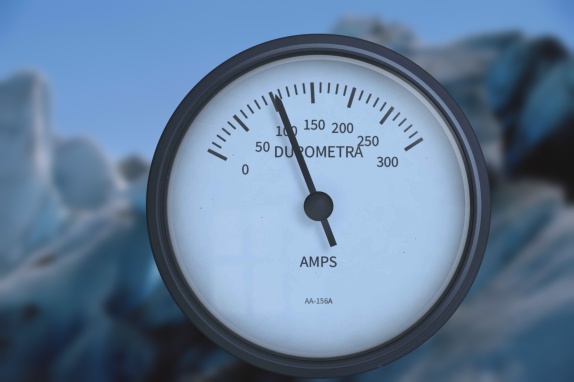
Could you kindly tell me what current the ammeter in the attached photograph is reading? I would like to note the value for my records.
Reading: 105 A
